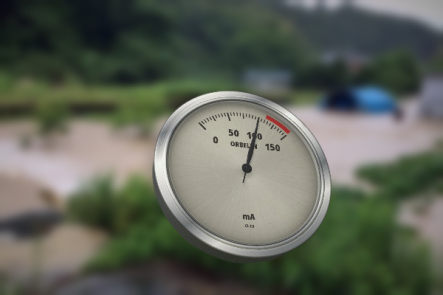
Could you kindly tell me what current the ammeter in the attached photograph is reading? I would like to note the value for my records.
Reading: 100 mA
